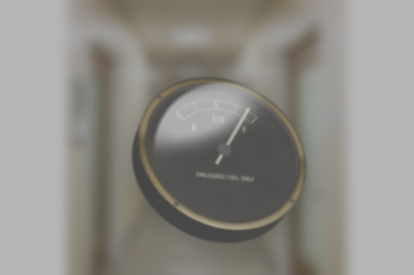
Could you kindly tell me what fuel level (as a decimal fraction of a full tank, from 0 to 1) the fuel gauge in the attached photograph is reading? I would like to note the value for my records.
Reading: 0.875
